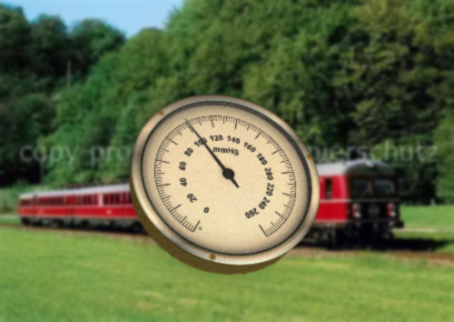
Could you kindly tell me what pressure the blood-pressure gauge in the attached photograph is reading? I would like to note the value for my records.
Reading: 100 mmHg
